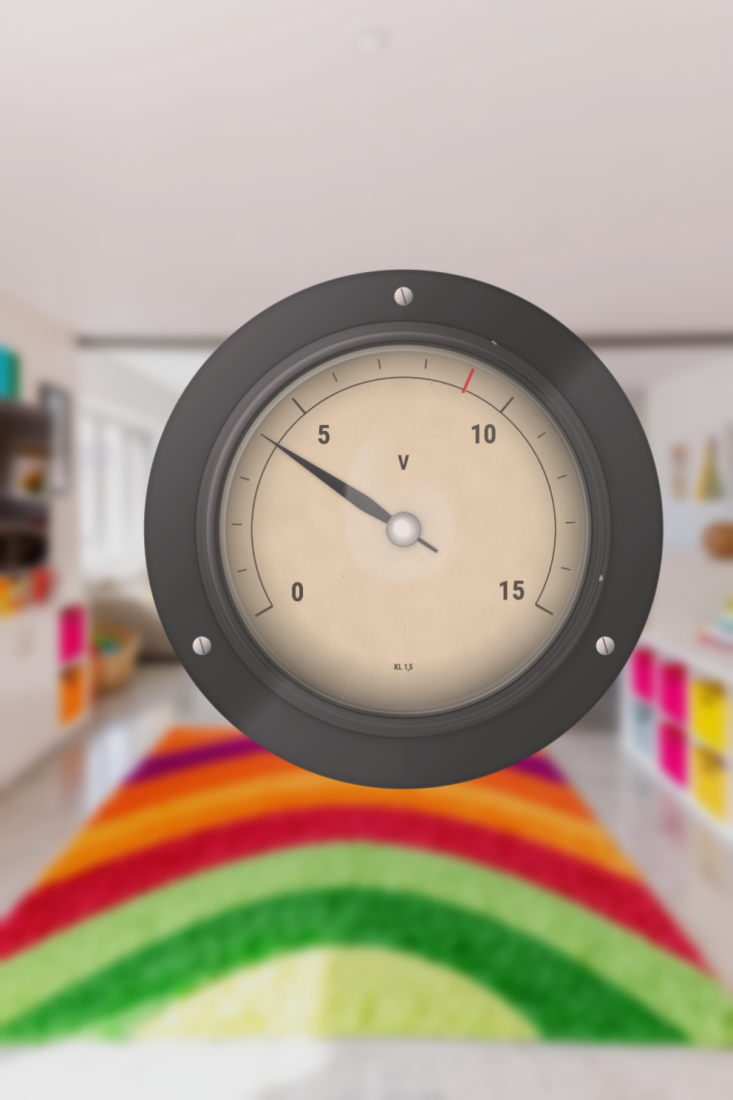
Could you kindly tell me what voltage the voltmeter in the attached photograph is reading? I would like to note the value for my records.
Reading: 4 V
